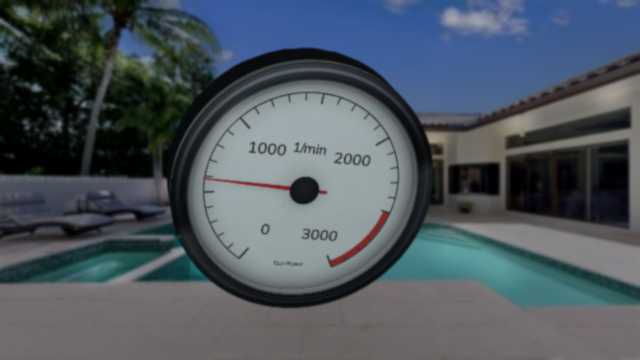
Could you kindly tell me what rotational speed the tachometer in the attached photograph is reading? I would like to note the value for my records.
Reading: 600 rpm
